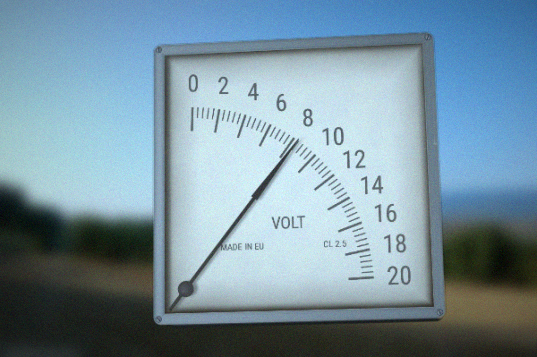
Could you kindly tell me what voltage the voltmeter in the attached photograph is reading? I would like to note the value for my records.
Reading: 8.4 V
